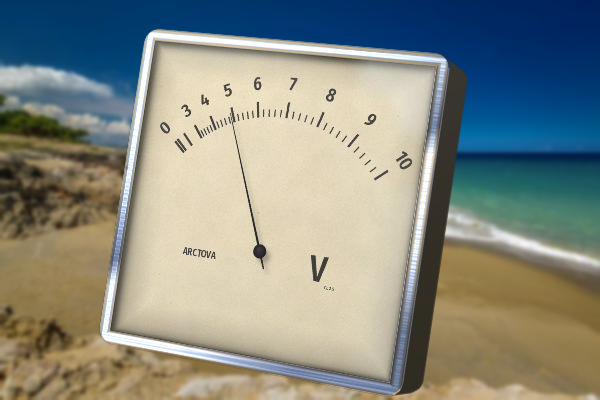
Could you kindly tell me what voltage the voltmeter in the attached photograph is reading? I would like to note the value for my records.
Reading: 5 V
